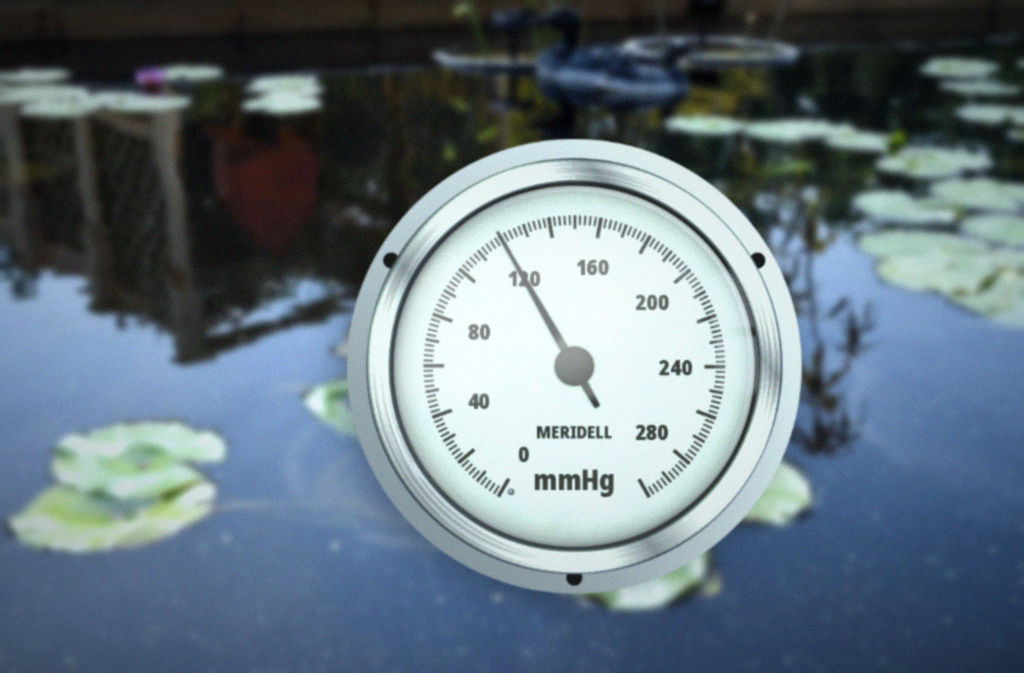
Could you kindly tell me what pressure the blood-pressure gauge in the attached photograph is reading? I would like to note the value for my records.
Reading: 120 mmHg
